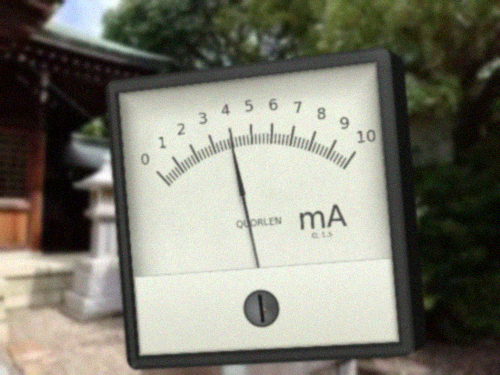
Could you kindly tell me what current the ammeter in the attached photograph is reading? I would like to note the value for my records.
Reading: 4 mA
